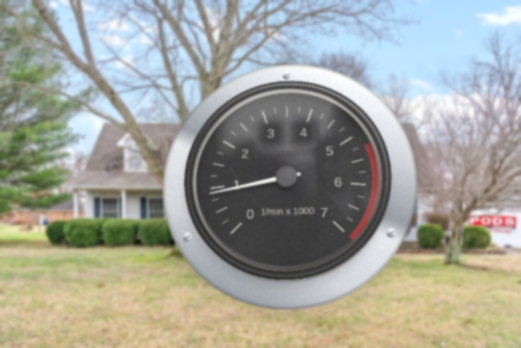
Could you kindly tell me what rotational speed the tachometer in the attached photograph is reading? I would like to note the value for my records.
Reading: 875 rpm
